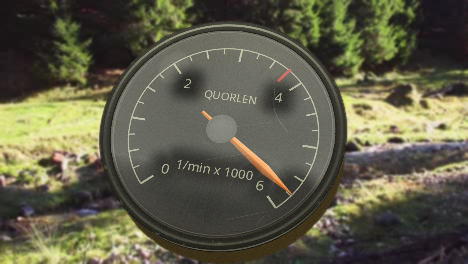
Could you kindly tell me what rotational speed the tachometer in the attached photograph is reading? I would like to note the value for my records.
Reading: 5750 rpm
